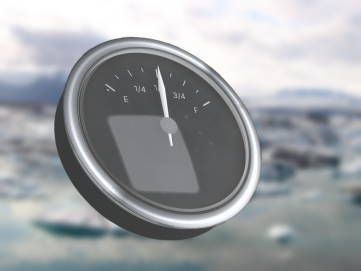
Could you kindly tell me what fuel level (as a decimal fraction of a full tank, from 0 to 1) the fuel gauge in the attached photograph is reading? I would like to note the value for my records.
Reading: 0.5
